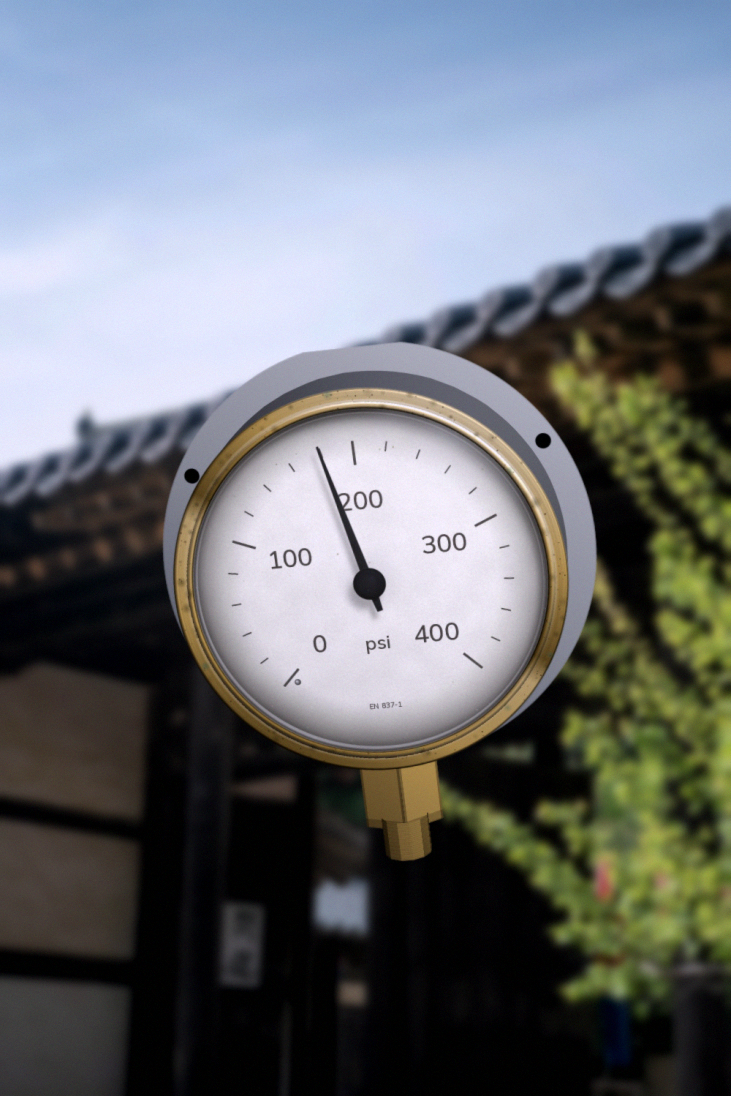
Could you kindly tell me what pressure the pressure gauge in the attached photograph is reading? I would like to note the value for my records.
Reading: 180 psi
